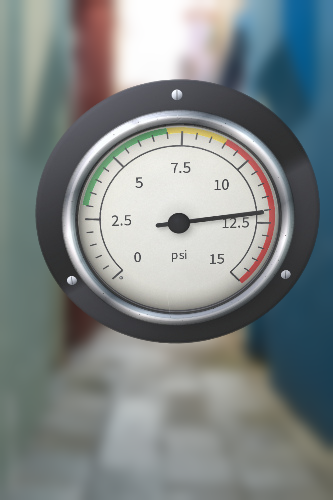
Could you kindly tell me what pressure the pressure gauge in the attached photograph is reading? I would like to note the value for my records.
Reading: 12 psi
